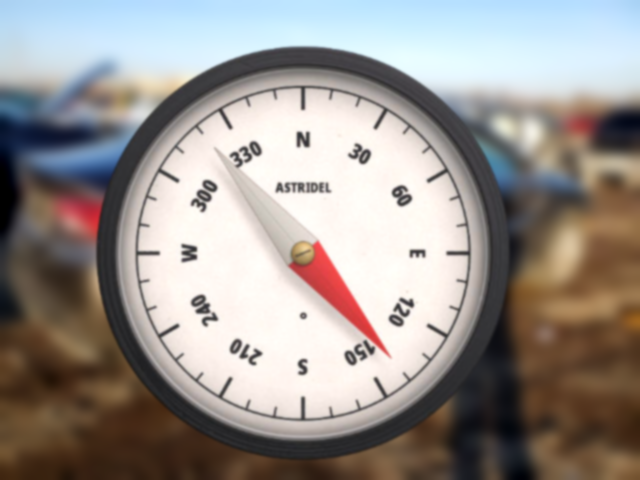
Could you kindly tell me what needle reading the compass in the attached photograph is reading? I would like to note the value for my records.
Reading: 140 °
